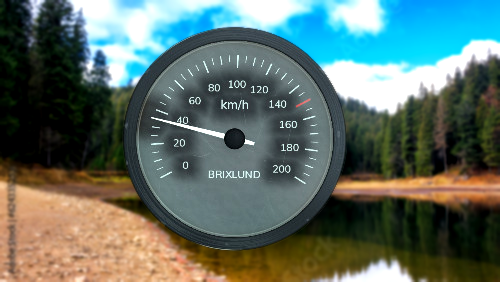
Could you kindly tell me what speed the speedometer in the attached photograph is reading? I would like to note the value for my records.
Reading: 35 km/h
